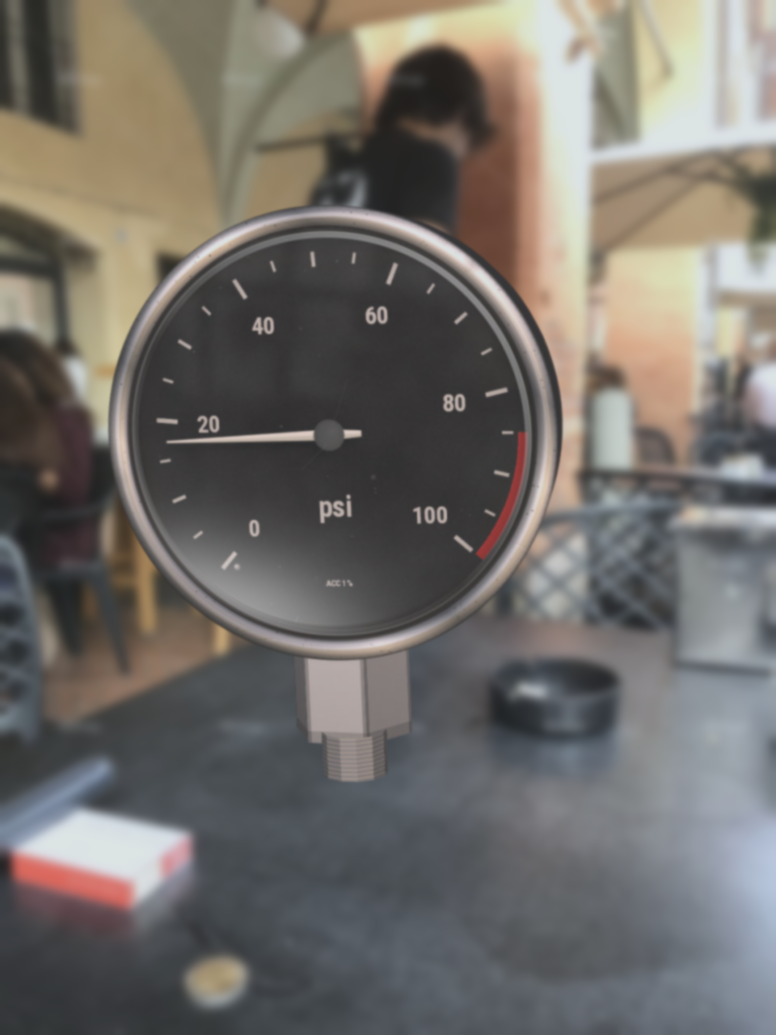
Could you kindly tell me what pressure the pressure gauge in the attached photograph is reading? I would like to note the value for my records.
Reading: 17.5 psi
